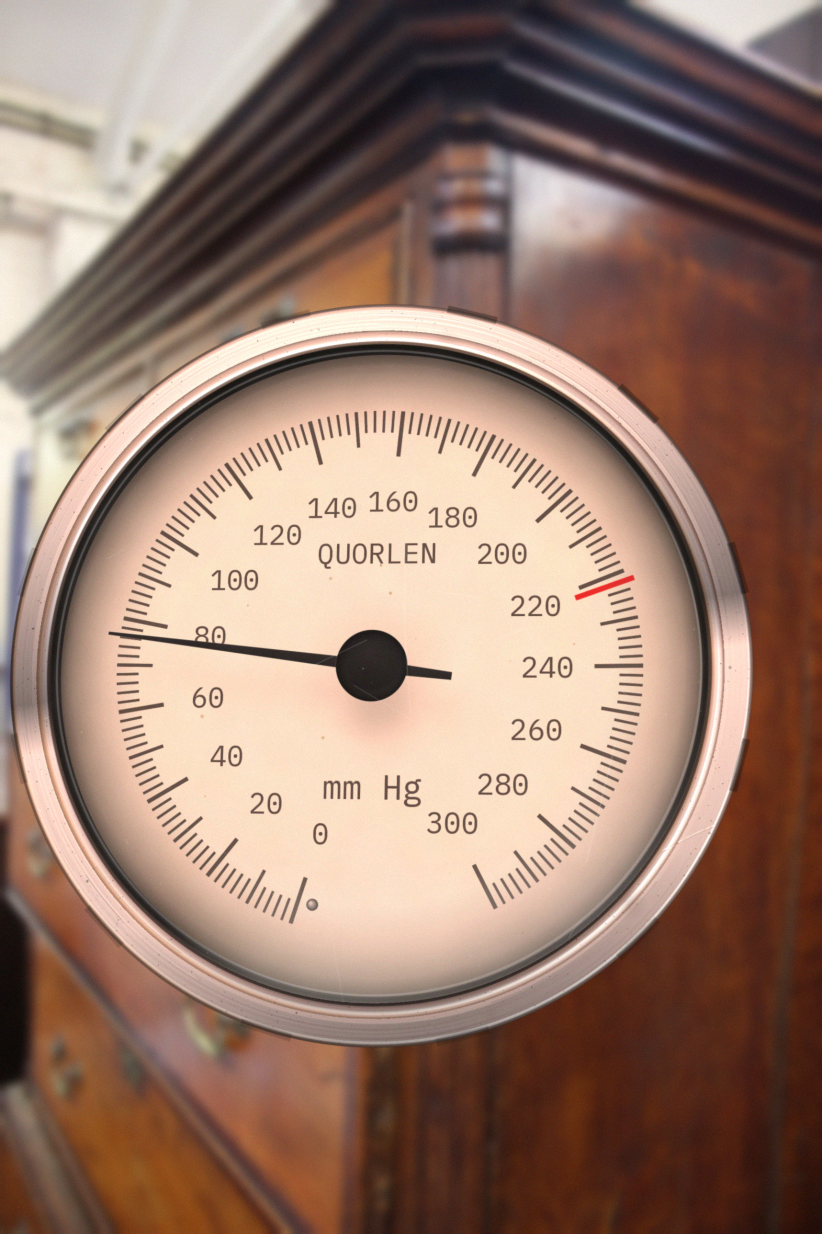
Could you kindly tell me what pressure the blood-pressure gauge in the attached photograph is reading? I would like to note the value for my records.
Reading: 76 mmHg
